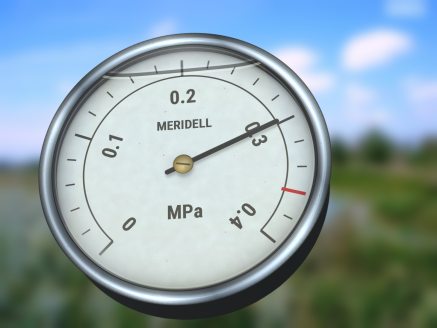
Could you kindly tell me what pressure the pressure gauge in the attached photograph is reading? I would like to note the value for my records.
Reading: 0.3 MPa
